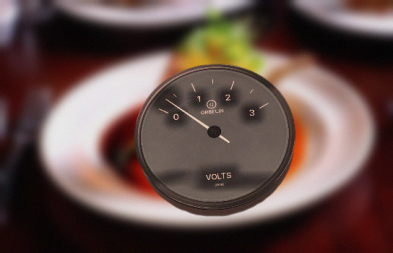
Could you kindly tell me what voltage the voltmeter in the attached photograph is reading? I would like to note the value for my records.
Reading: 0.25 V
